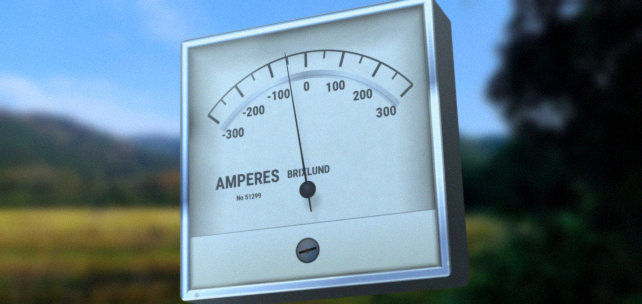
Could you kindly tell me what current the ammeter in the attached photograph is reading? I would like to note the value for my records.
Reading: -50 A
